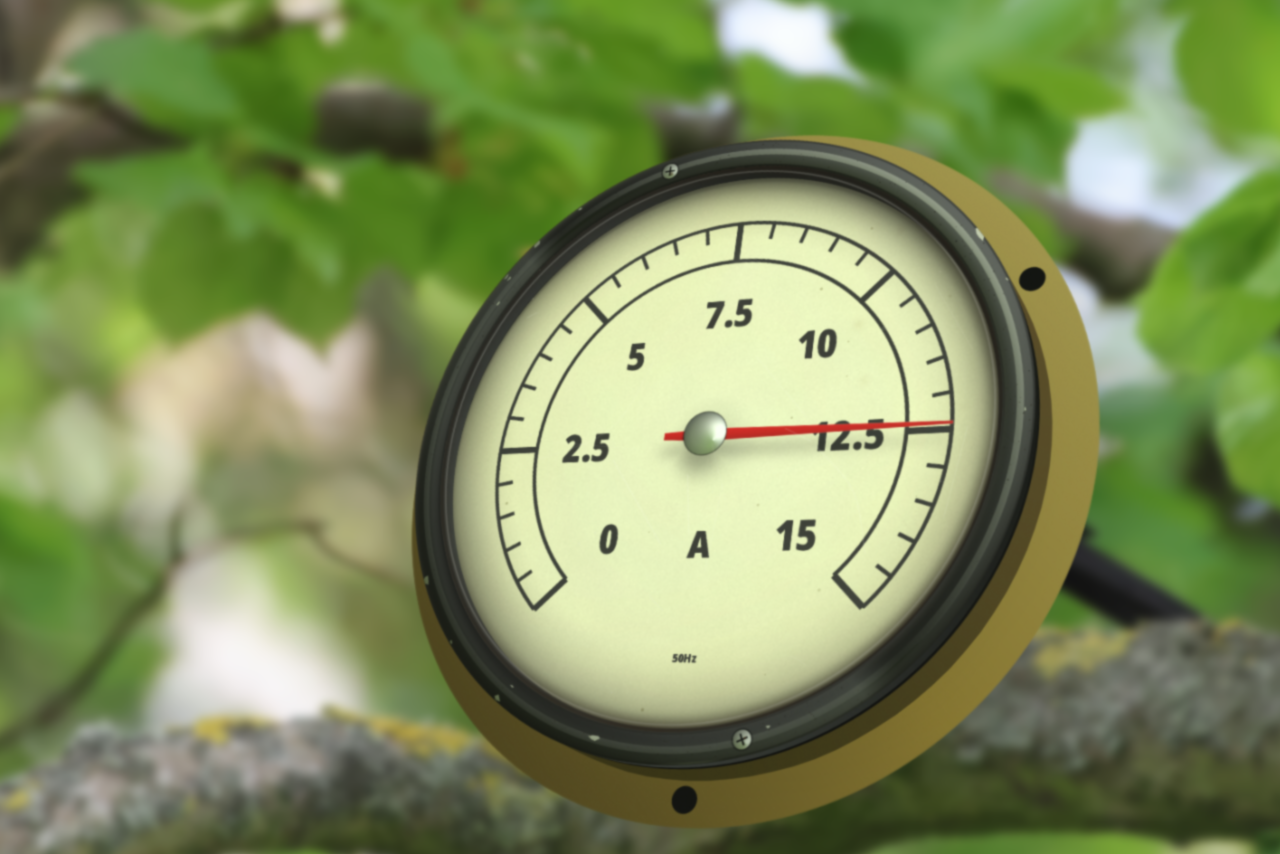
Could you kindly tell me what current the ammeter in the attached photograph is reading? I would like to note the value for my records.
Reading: 12.5 A
